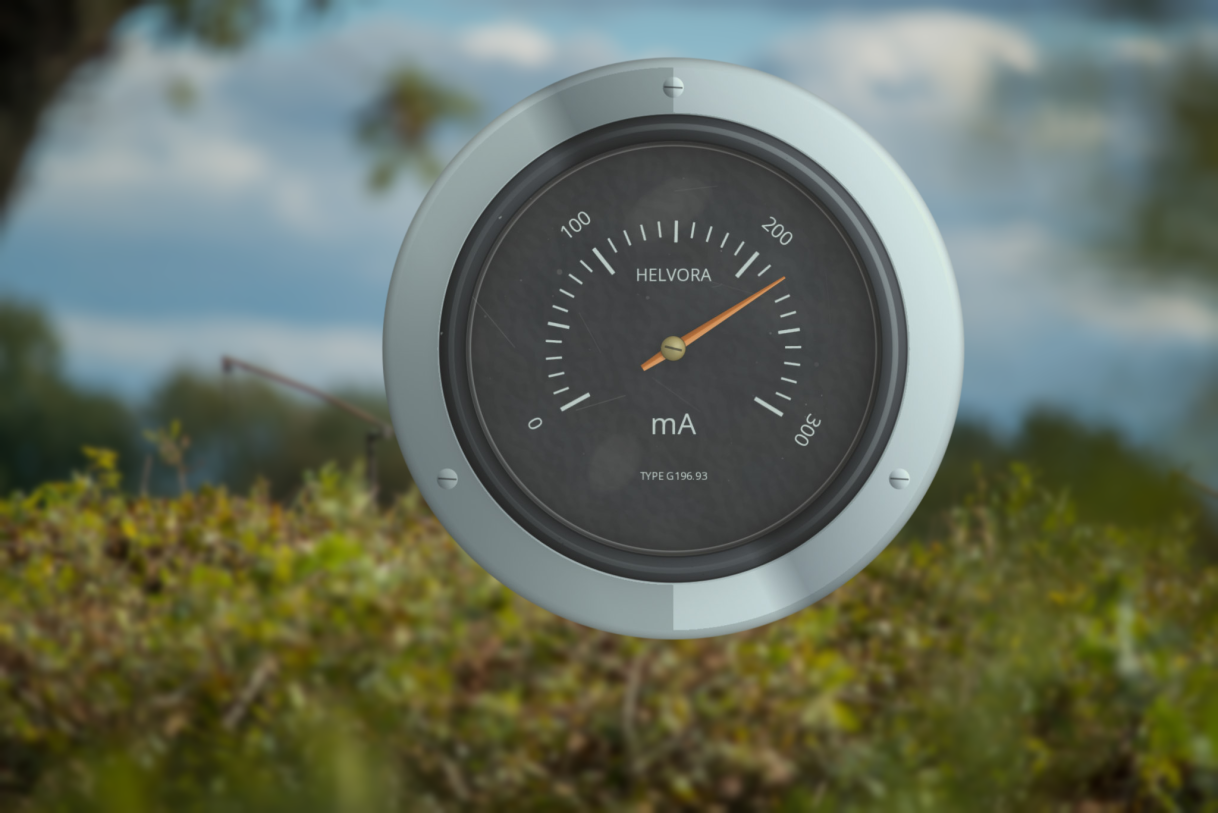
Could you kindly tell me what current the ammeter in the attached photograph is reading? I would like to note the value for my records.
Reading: 220 mA
